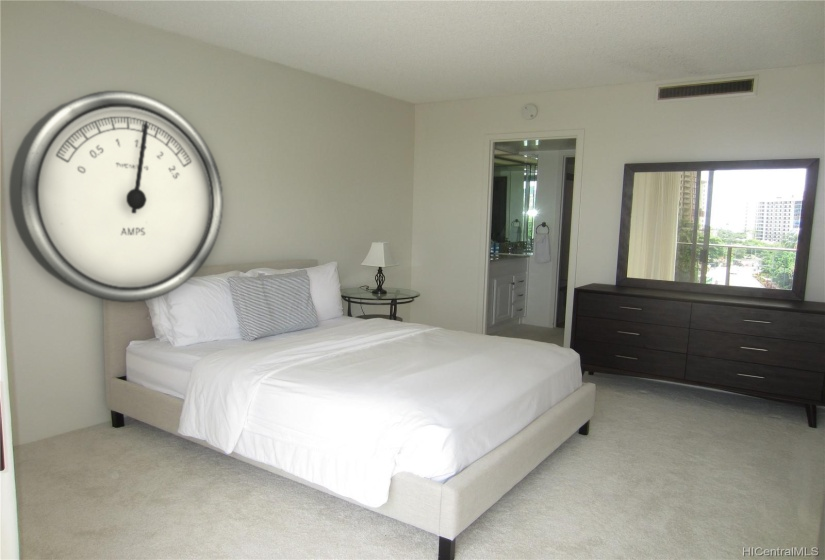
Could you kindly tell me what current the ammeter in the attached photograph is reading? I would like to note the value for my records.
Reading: 1.5 A
